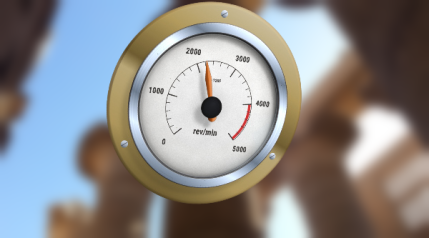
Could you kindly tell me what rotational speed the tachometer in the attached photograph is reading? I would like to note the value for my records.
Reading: 2200 rpm
